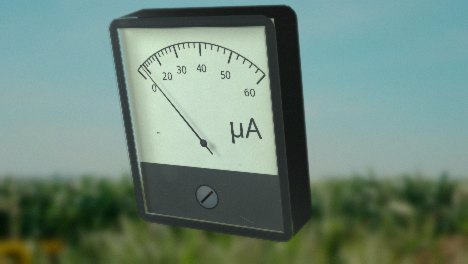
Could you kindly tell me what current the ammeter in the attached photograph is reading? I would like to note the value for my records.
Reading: 10 µA
